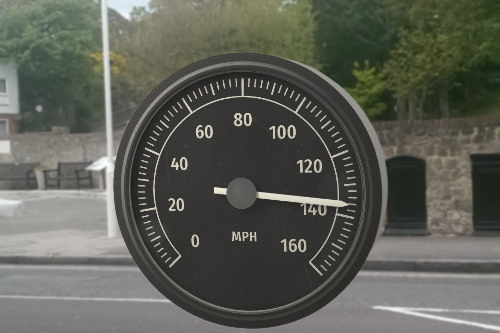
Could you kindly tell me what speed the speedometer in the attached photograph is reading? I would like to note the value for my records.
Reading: 136 mph
